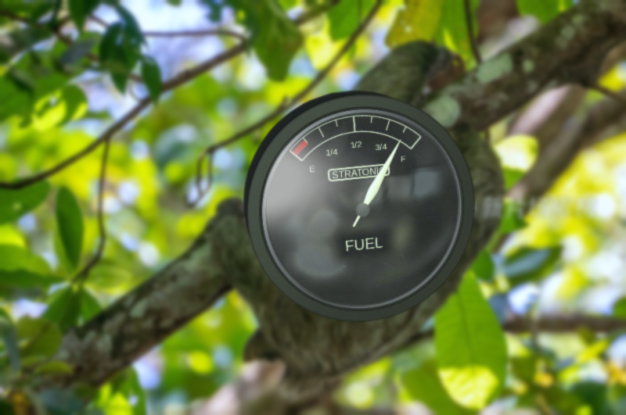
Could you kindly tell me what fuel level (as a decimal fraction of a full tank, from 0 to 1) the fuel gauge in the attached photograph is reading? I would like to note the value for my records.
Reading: 0.875
